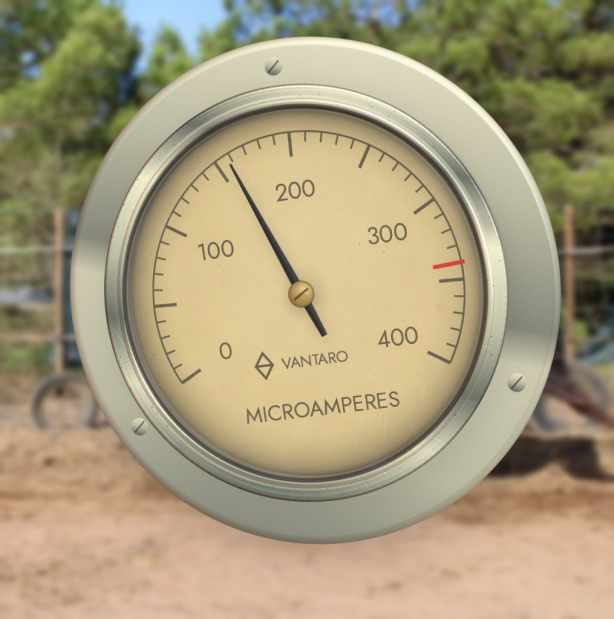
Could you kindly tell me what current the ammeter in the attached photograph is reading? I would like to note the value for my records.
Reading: 160 µA
